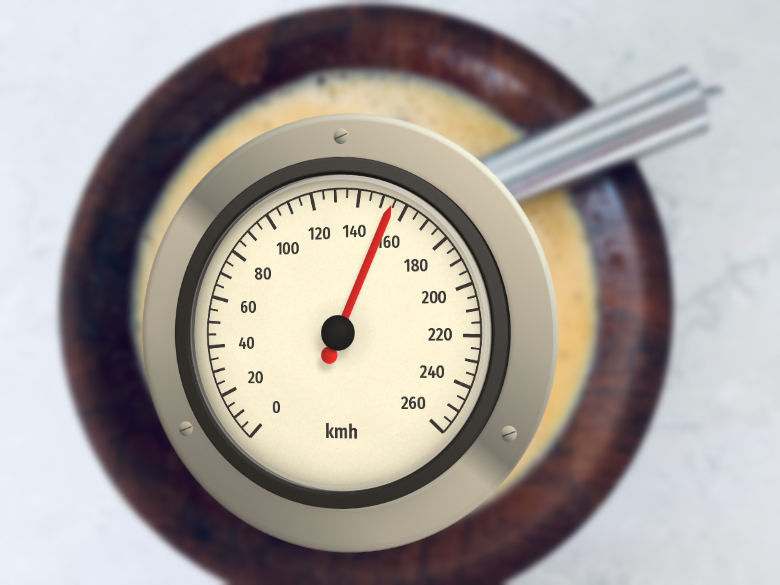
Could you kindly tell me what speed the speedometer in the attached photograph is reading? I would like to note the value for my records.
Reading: 155 km/h
